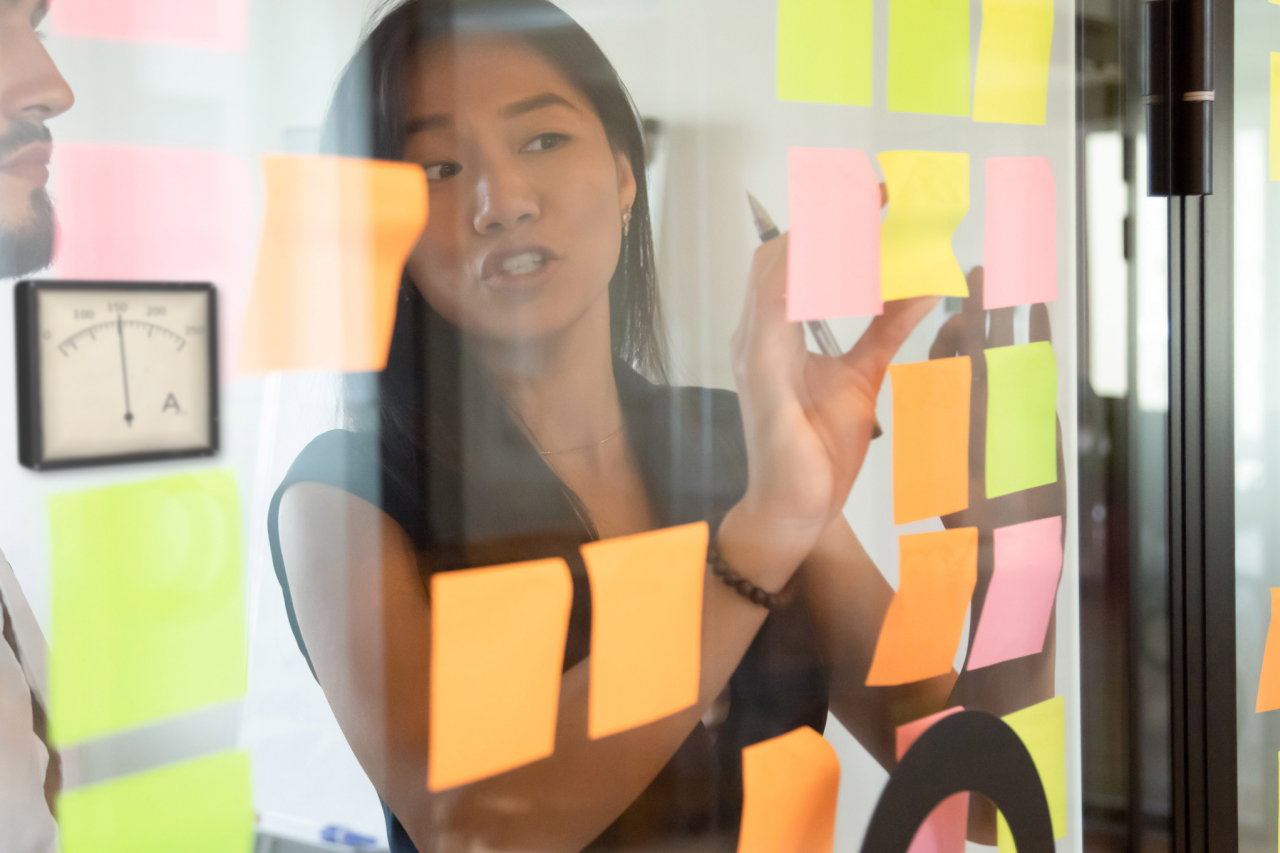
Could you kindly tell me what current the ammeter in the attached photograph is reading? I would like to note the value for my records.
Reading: 150 A
